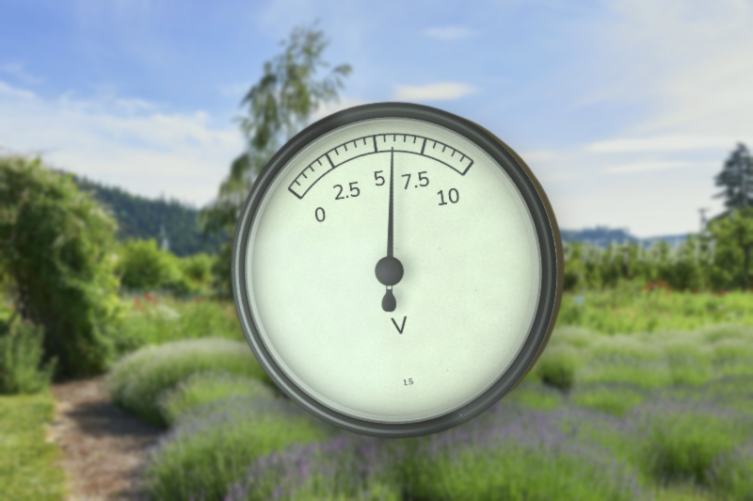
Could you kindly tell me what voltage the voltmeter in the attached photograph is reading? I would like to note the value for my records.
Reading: 6 V
